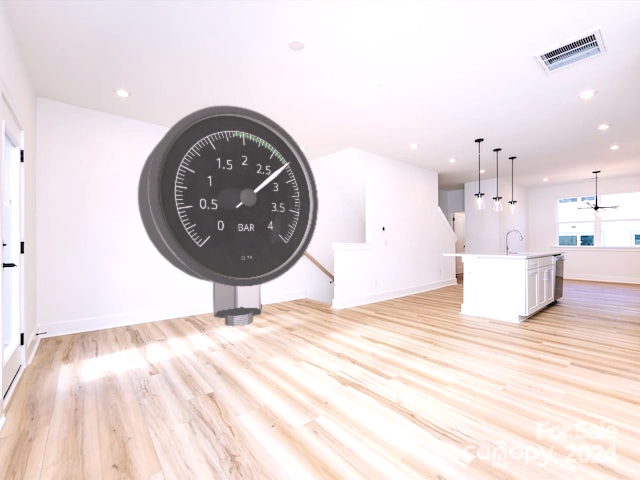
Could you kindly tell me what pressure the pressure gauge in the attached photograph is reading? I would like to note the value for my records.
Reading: 2.75 bar
